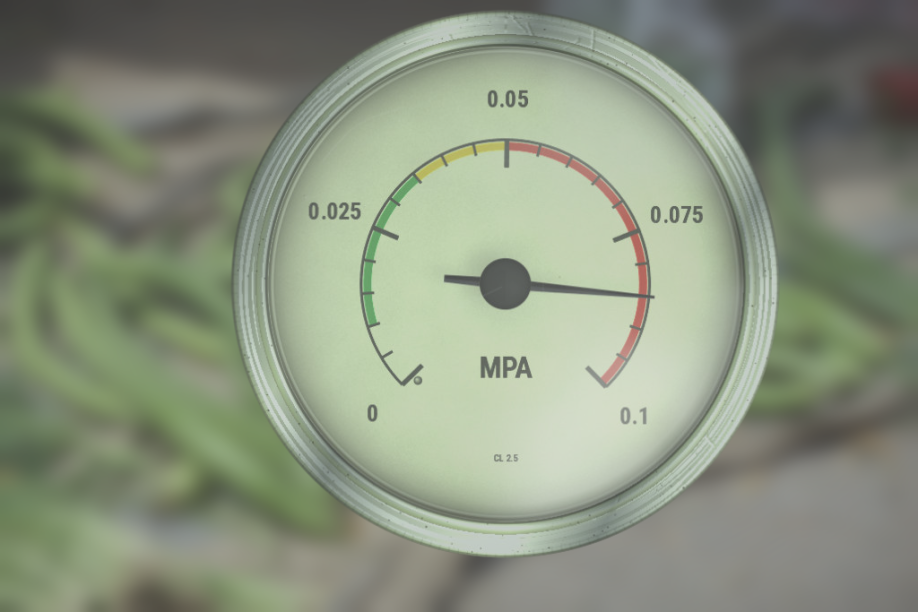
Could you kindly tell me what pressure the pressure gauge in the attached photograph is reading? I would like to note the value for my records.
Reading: 0.085 MPa
